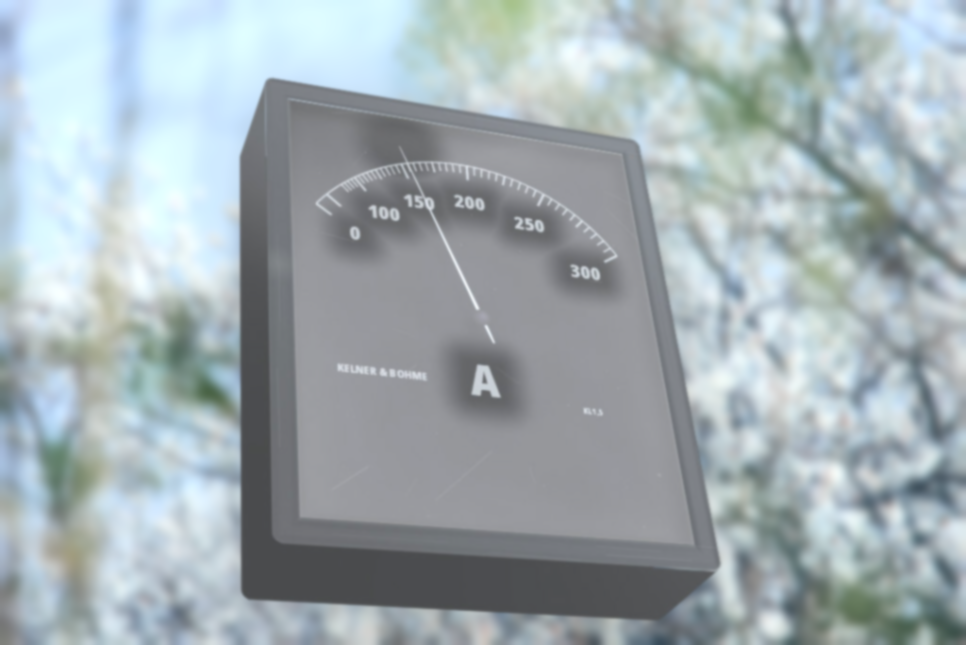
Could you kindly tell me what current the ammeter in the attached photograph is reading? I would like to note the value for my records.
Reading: 150 A
